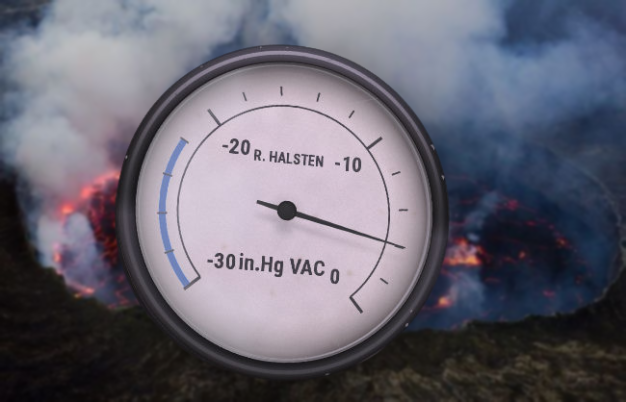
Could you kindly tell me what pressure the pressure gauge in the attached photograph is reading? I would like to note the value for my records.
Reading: -4 inHg
